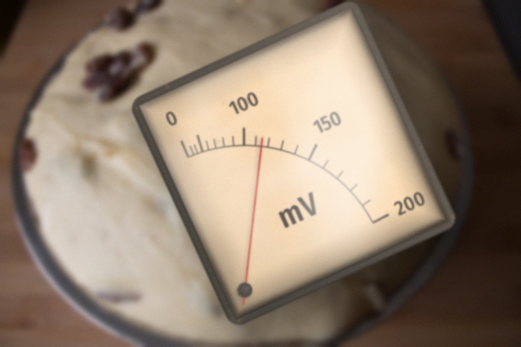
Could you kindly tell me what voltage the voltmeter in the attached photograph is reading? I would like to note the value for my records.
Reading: 115 mV
